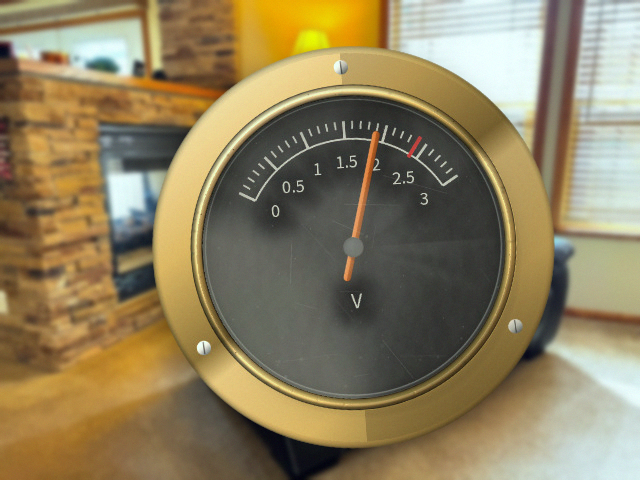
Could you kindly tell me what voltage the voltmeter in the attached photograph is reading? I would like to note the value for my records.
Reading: 1.9 V
